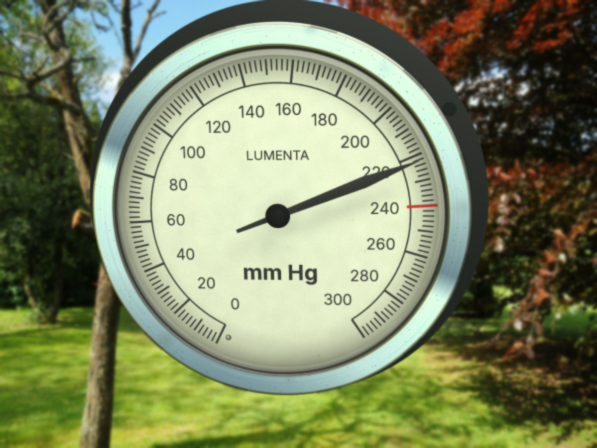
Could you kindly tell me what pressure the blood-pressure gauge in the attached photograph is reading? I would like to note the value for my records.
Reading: 222 mmHg
